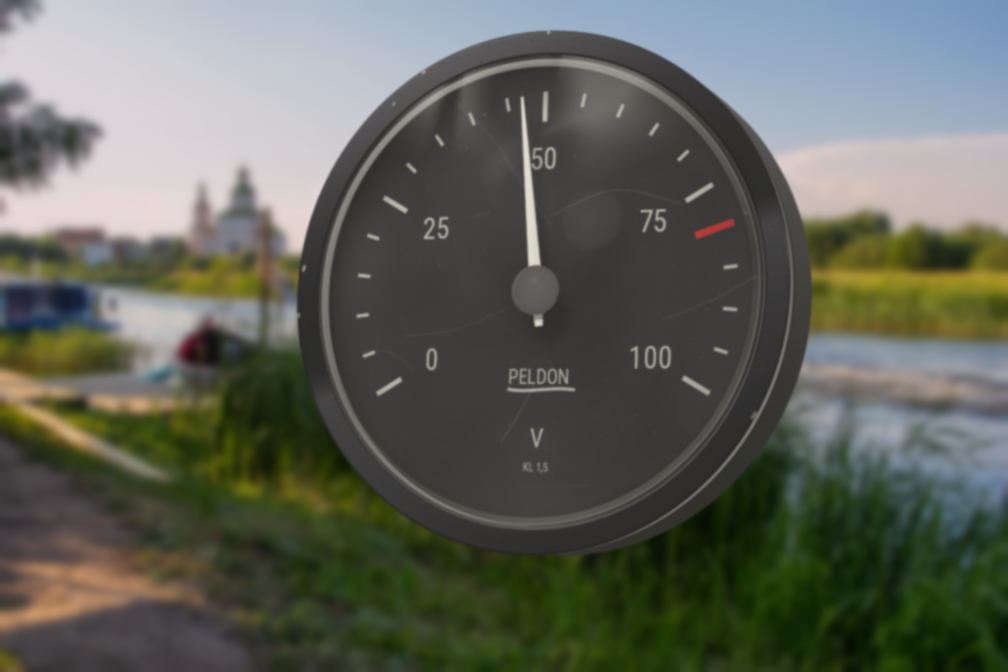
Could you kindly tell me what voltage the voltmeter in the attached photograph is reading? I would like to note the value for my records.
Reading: 47.5 V
